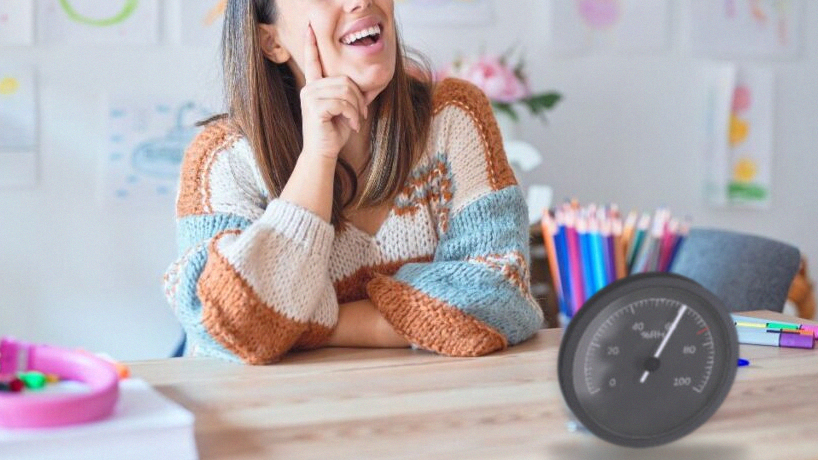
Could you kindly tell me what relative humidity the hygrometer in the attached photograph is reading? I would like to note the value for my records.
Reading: 60 %
